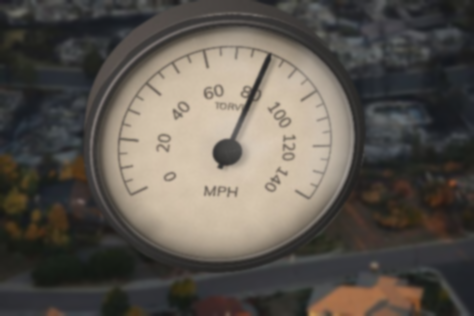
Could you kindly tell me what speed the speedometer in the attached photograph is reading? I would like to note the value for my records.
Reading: 80 mph
